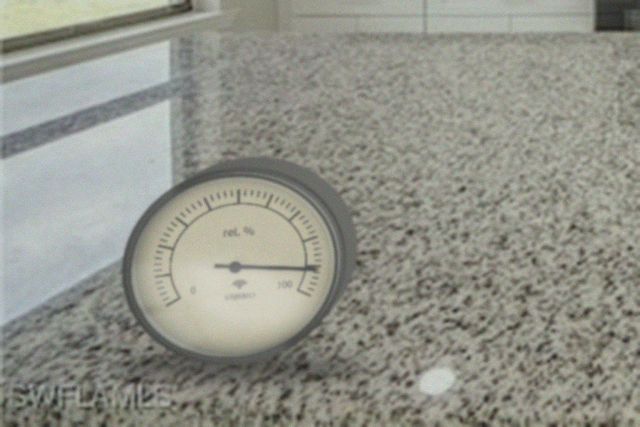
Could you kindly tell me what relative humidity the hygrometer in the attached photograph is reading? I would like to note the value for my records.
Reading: 90 %
